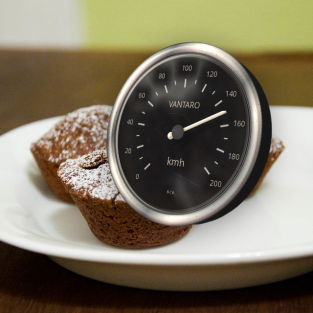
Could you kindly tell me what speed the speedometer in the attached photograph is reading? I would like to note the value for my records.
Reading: 150 km/h
